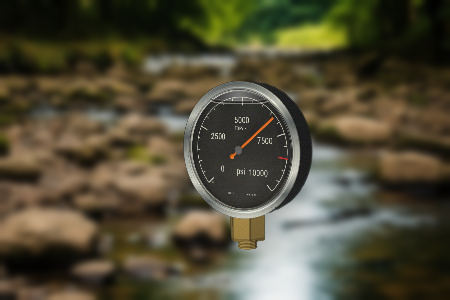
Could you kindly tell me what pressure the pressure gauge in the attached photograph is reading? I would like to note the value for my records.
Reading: 6750 psi
